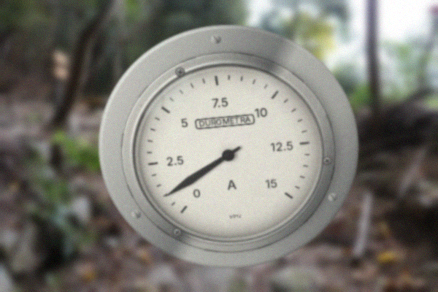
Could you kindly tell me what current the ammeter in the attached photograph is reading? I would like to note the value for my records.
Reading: 1 A
